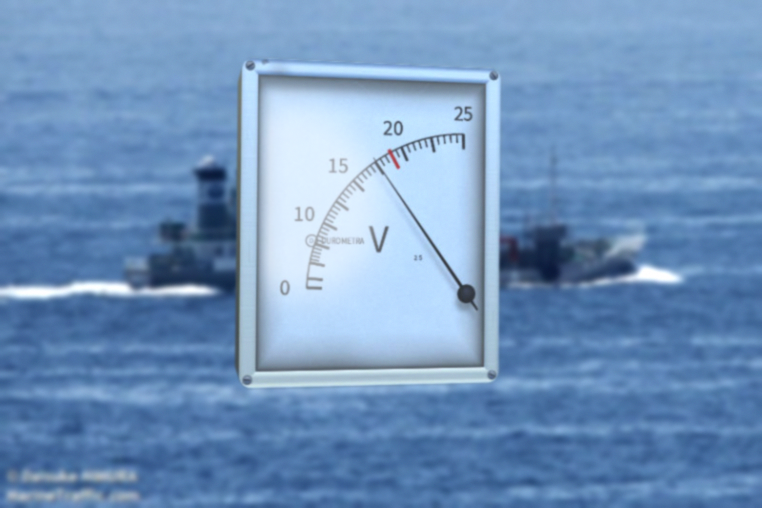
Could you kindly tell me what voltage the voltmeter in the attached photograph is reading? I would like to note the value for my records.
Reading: 17.5 V
